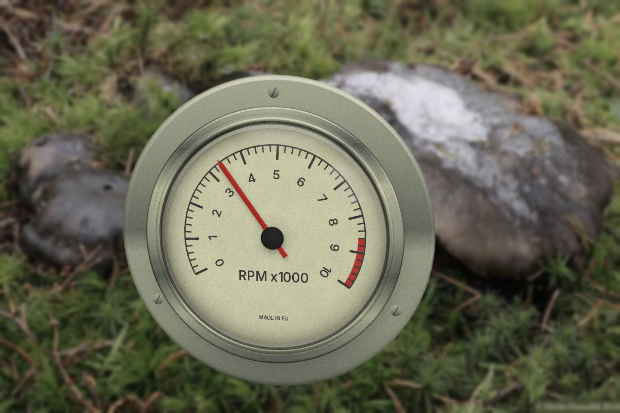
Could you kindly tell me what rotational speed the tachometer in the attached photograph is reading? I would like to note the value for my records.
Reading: 3400 rpm
